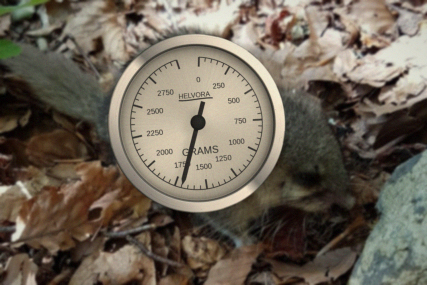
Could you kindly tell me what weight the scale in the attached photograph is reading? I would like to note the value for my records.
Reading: 1700 g
